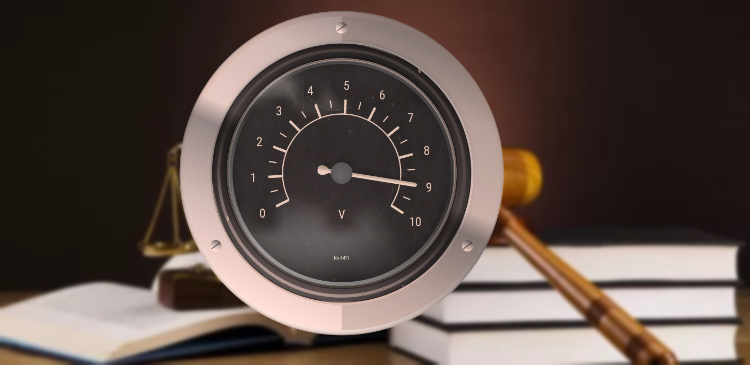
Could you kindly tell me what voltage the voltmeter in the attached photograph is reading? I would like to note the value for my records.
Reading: 9 V
